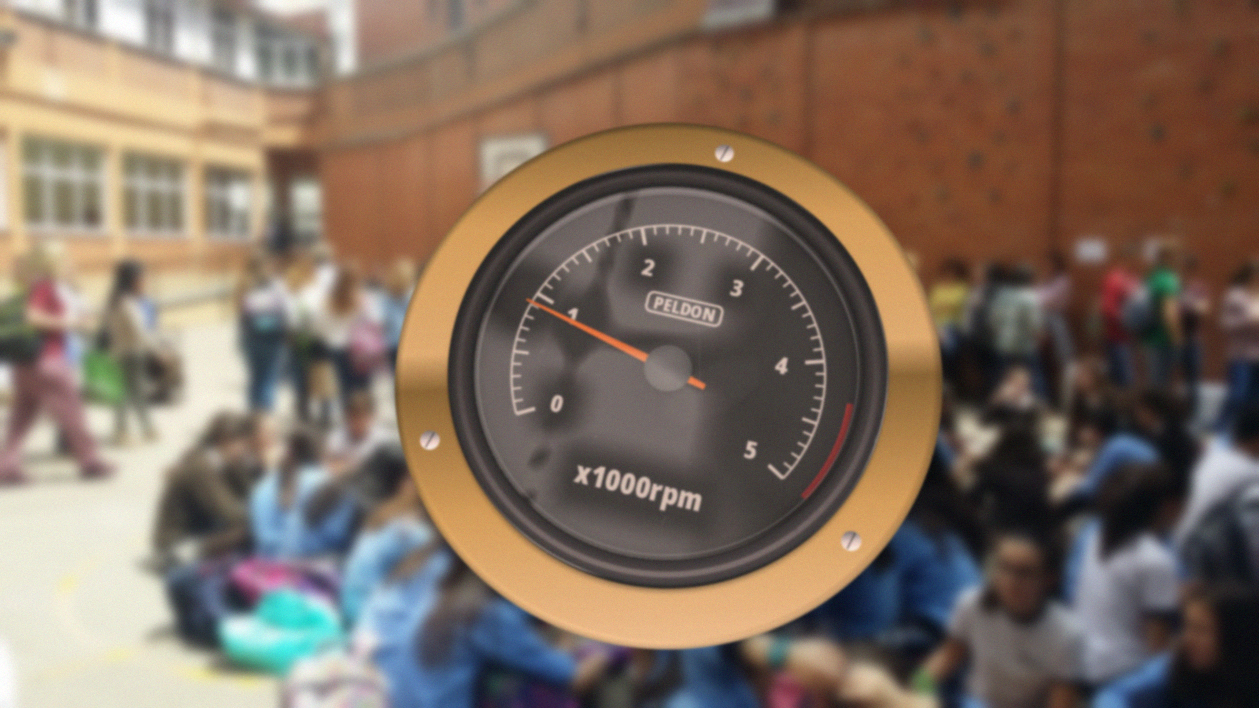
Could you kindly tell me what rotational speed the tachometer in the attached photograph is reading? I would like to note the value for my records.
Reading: 900 rpm
